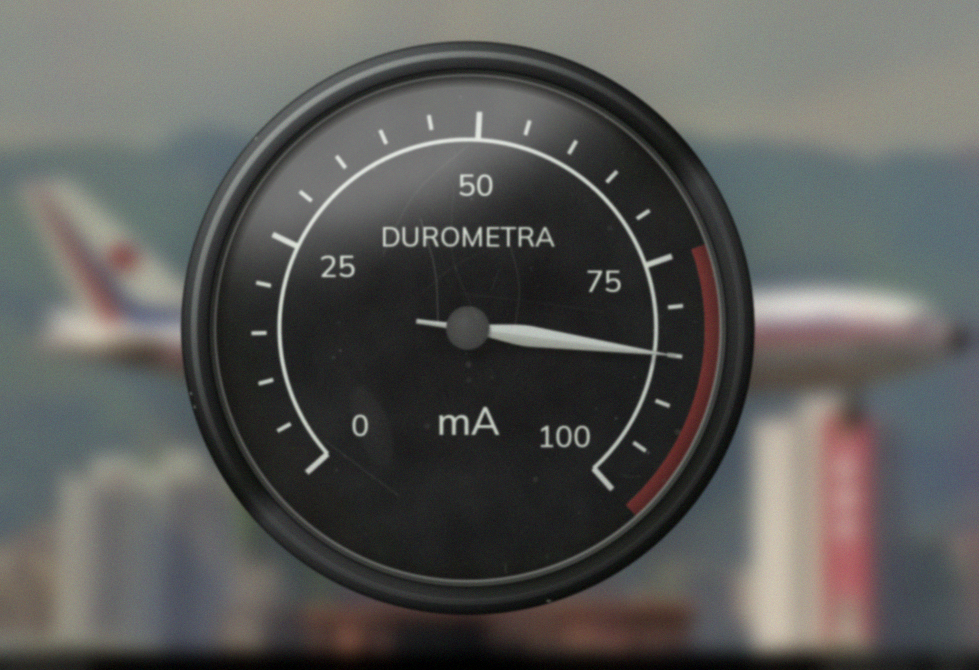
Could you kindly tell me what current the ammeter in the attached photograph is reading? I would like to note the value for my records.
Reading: 85 mA
